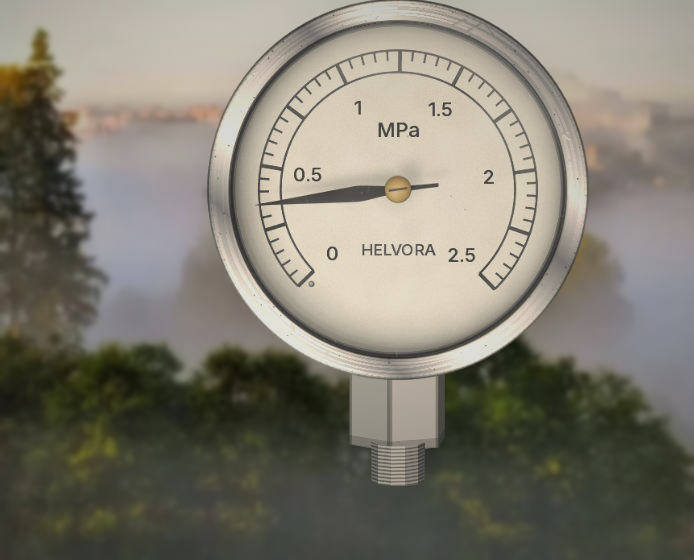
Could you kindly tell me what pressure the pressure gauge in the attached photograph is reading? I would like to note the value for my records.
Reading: 0.35 MPa
